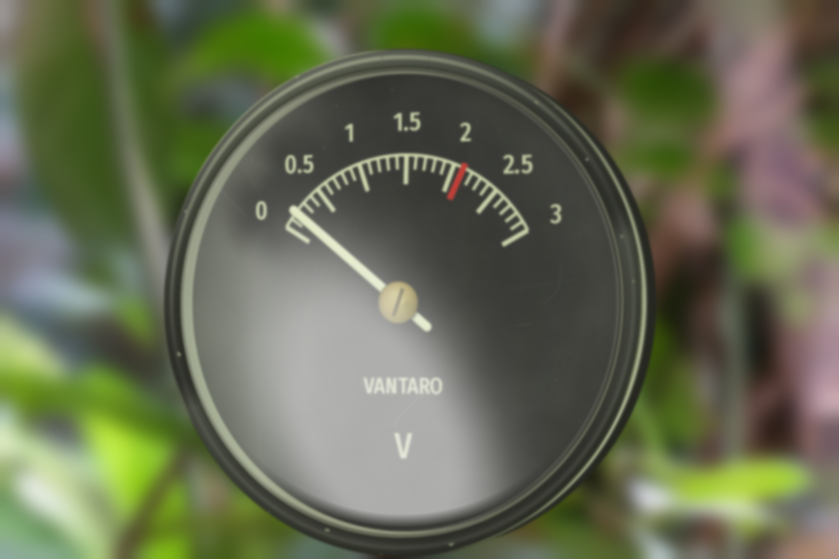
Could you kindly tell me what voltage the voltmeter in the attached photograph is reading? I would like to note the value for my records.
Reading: 0.2 V
